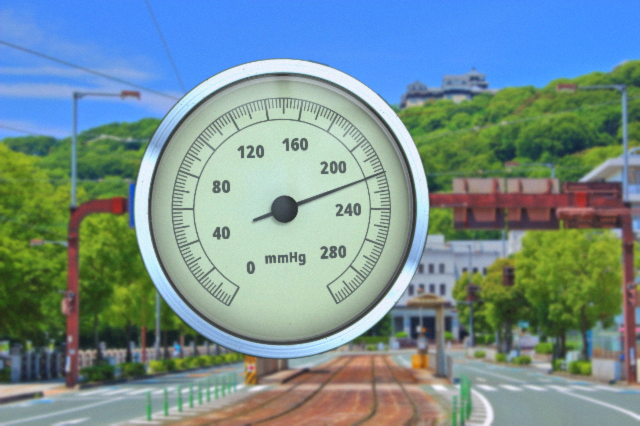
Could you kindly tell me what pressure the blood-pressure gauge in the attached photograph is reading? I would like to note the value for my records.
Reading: 220 mmHg
